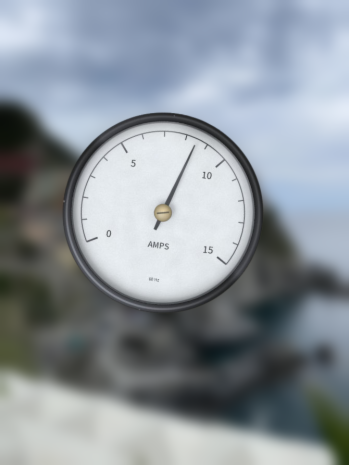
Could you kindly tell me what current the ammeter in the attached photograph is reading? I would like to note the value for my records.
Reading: 8.5 A
